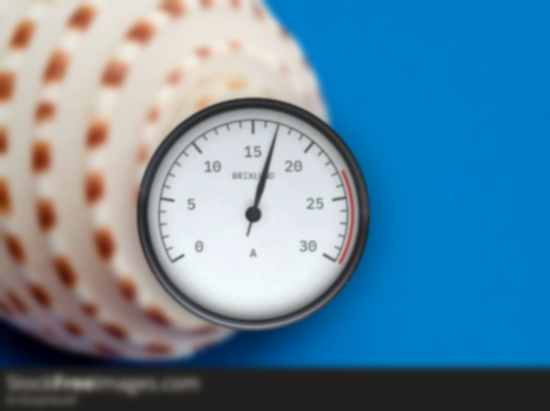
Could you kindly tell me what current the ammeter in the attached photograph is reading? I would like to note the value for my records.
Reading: 17 A
